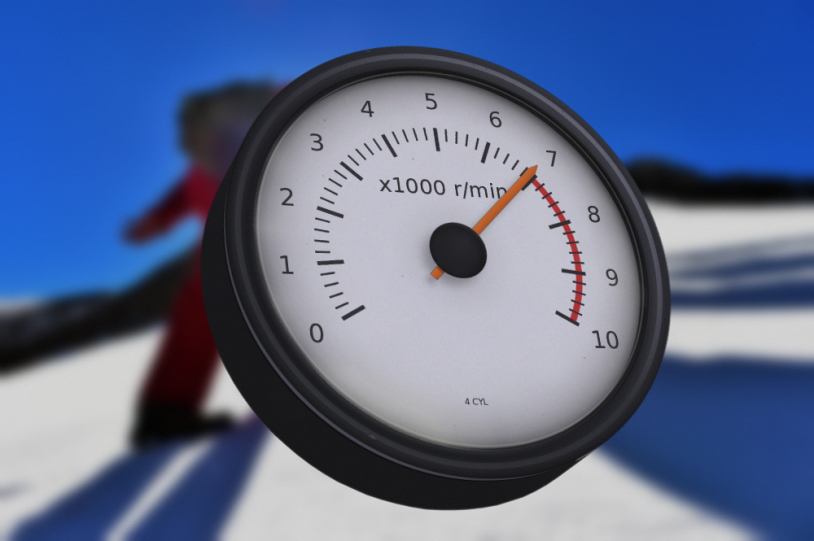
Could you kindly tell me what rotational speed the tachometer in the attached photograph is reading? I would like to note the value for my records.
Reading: 6900 rpm
